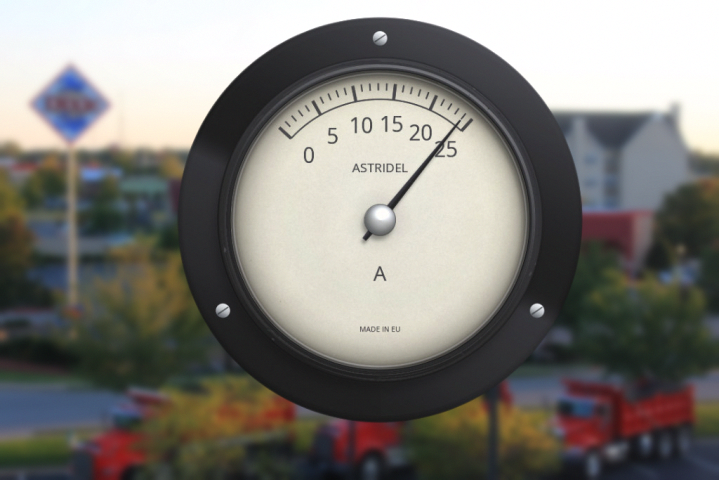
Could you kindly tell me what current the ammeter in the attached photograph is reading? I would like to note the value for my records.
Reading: 24 A
